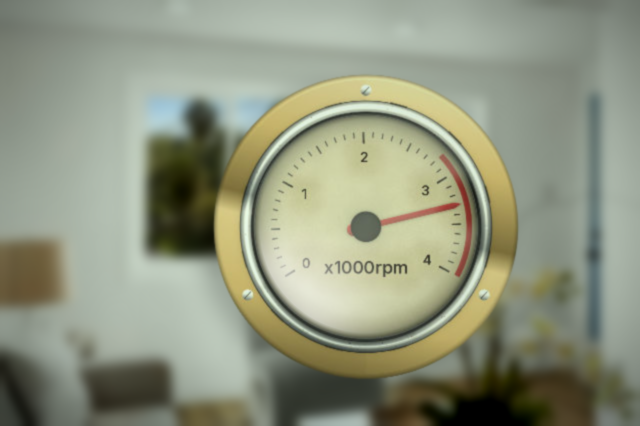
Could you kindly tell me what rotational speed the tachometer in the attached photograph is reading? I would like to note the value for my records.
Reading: 3300 rpm
